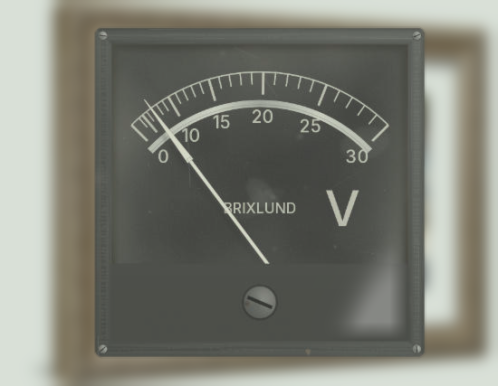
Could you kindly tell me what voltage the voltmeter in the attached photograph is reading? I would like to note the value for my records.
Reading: 7 V
